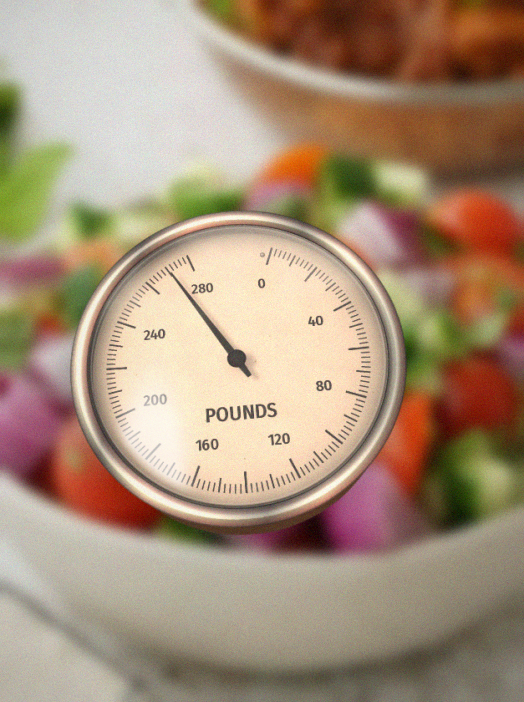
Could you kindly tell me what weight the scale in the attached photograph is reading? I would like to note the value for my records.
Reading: 270 lb
